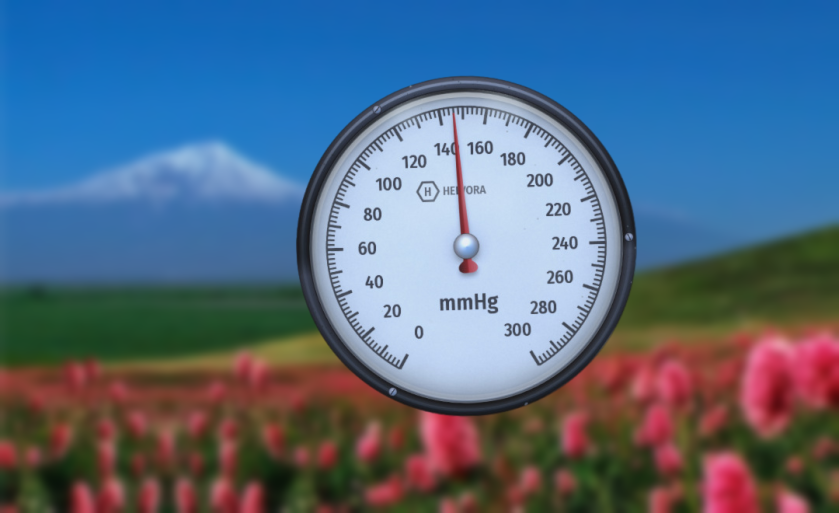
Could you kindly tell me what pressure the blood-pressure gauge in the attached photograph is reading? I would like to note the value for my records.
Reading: 146 mmHg
